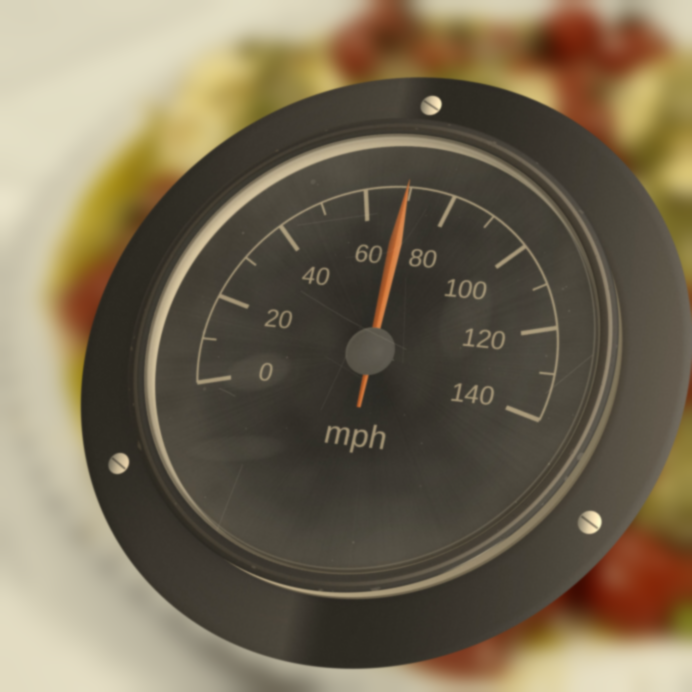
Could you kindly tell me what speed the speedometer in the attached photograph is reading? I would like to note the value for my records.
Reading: 70 mph
